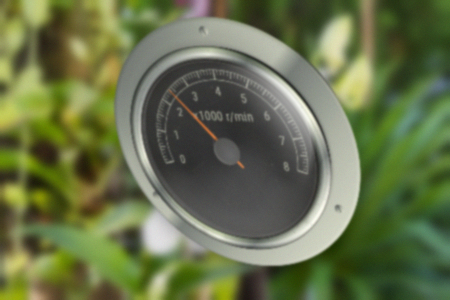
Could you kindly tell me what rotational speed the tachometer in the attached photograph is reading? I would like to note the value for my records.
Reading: 2500 rpm
